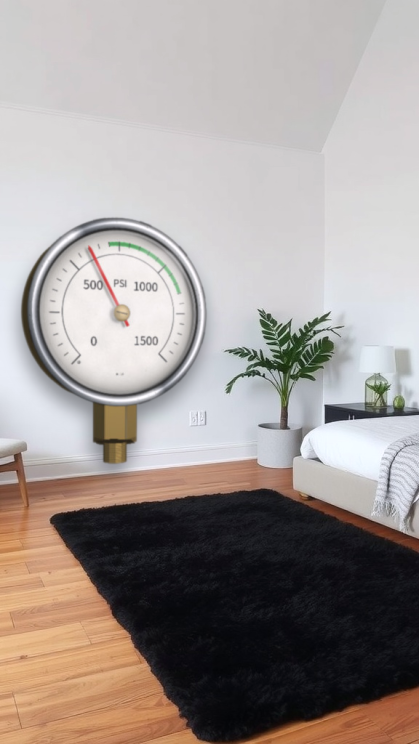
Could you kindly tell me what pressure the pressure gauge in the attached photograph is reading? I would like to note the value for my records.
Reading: 600 psi
